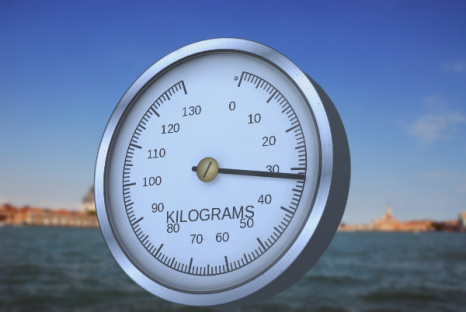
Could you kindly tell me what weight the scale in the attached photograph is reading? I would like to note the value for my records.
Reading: 32 kg
